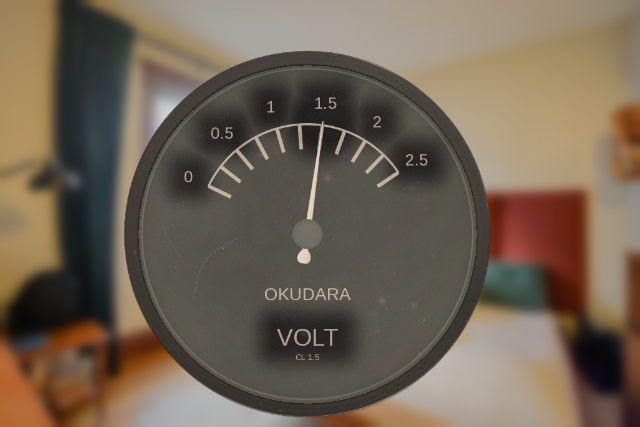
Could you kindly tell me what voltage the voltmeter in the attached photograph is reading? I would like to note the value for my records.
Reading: 1.5 V
